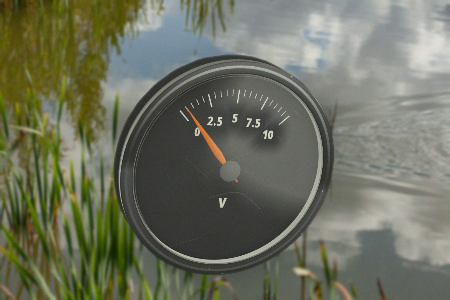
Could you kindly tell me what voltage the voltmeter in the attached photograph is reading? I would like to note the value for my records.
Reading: 0.5 V
